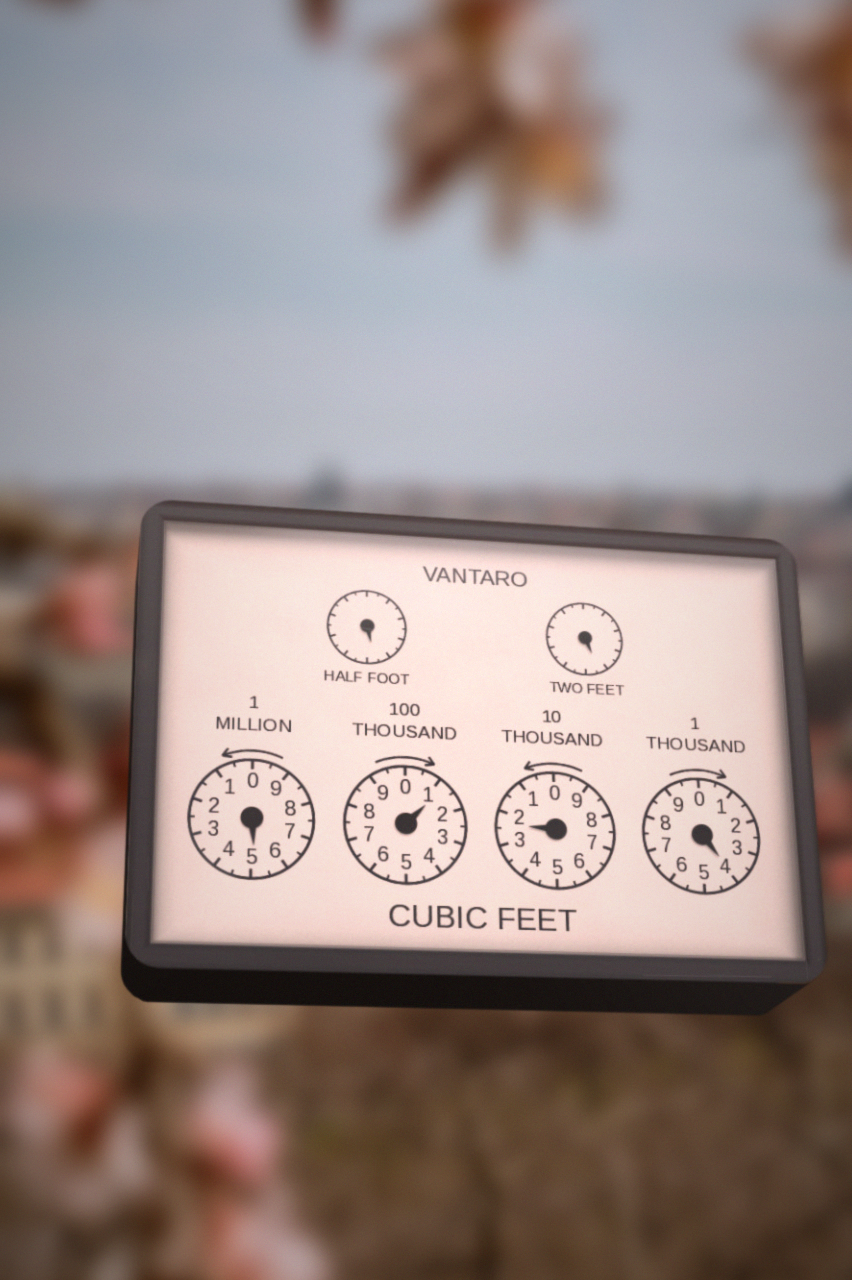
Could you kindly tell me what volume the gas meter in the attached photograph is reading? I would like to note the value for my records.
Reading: 512400 ft³
